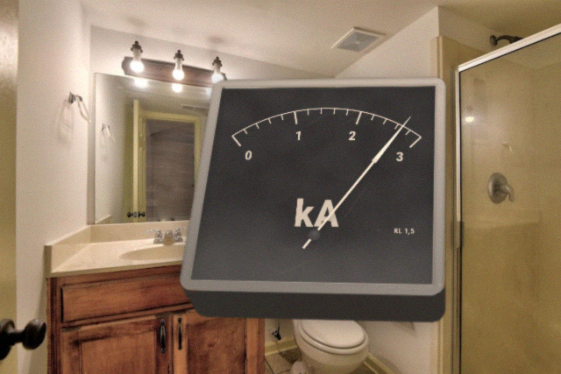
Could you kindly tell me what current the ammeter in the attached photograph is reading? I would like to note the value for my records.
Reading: 2.7 kA
